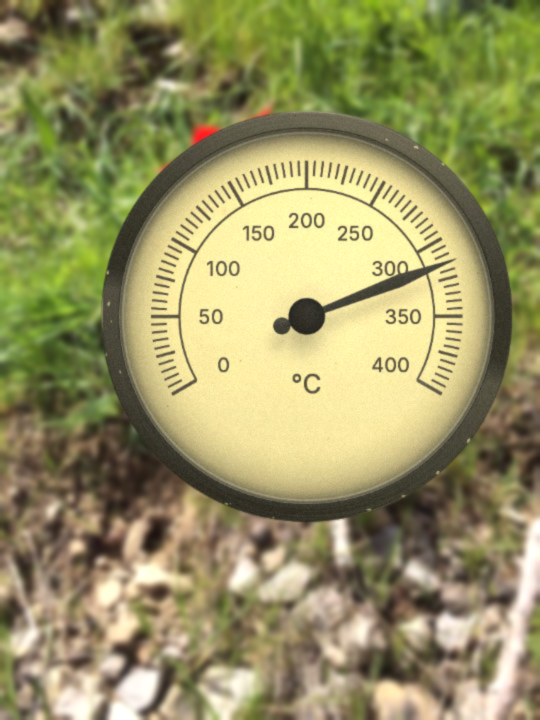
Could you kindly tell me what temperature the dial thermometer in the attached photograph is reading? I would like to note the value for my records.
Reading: 315 °C
